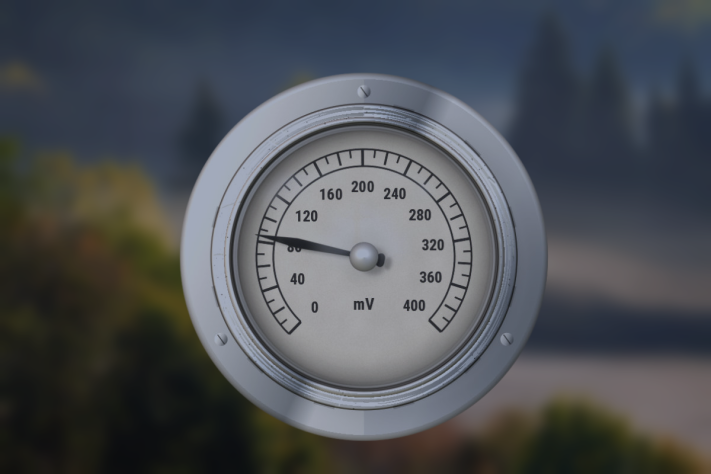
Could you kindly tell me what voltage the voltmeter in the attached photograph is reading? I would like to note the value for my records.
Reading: 85 mV
